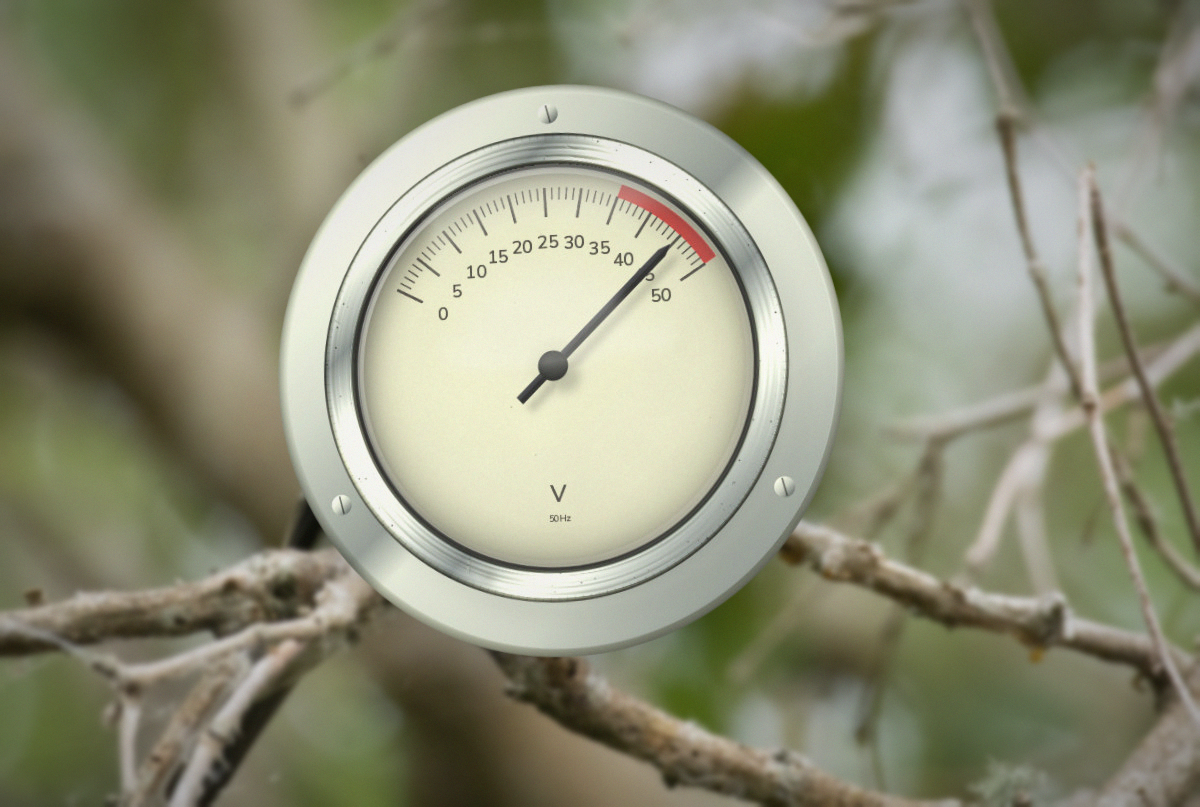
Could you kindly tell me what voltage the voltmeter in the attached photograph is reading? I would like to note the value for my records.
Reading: 45 V
